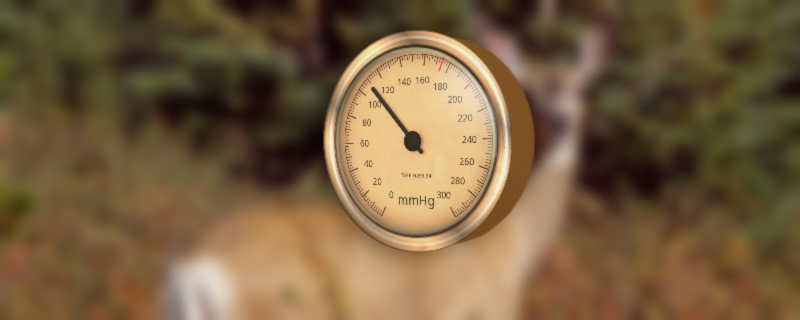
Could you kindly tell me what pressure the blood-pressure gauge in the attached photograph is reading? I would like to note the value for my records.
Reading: 110 mmHg
